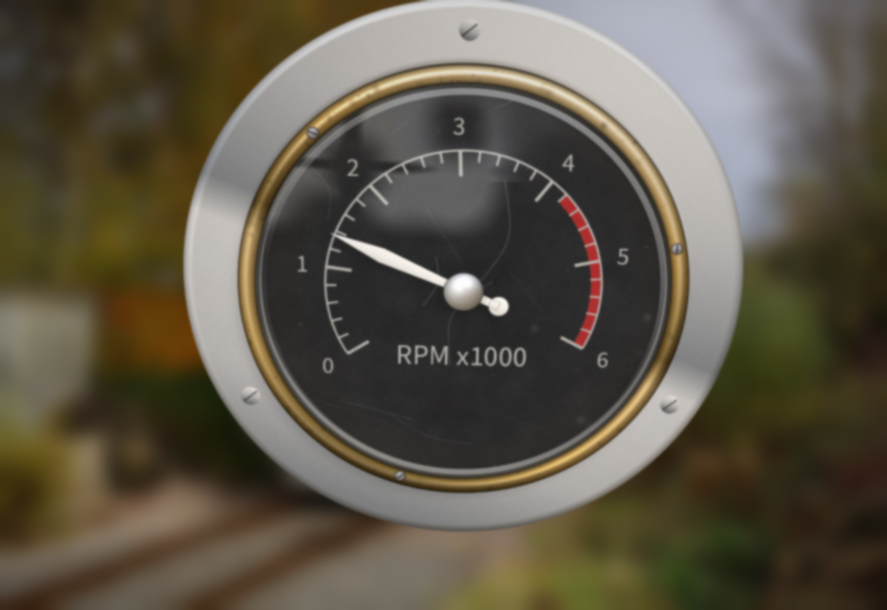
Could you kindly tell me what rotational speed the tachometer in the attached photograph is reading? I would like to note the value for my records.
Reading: 1400 rpm
